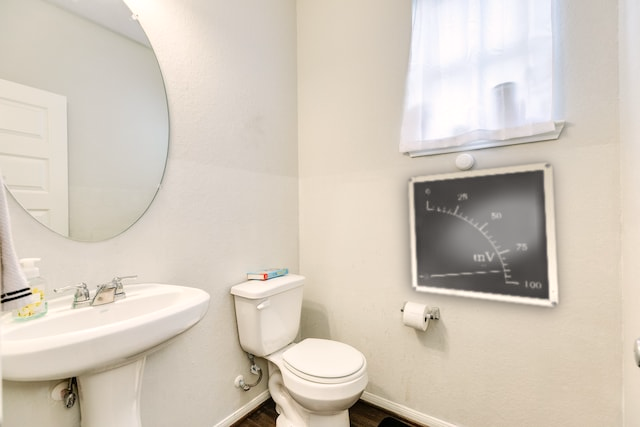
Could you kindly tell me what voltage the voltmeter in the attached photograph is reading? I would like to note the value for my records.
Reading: 90 mV
